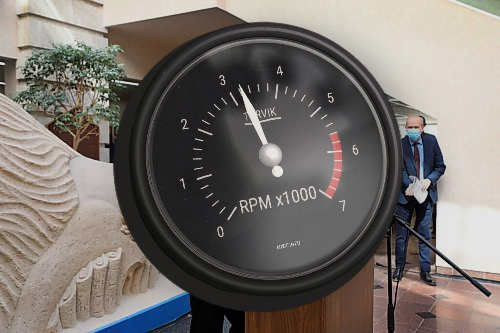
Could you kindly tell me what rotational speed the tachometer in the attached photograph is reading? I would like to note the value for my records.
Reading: 3200 rpm
